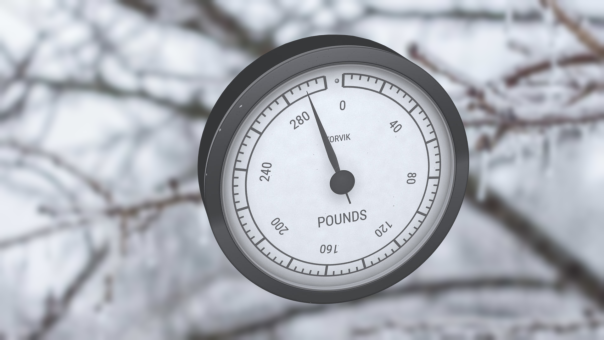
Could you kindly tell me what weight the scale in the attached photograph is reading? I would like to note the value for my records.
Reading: 290 lb
